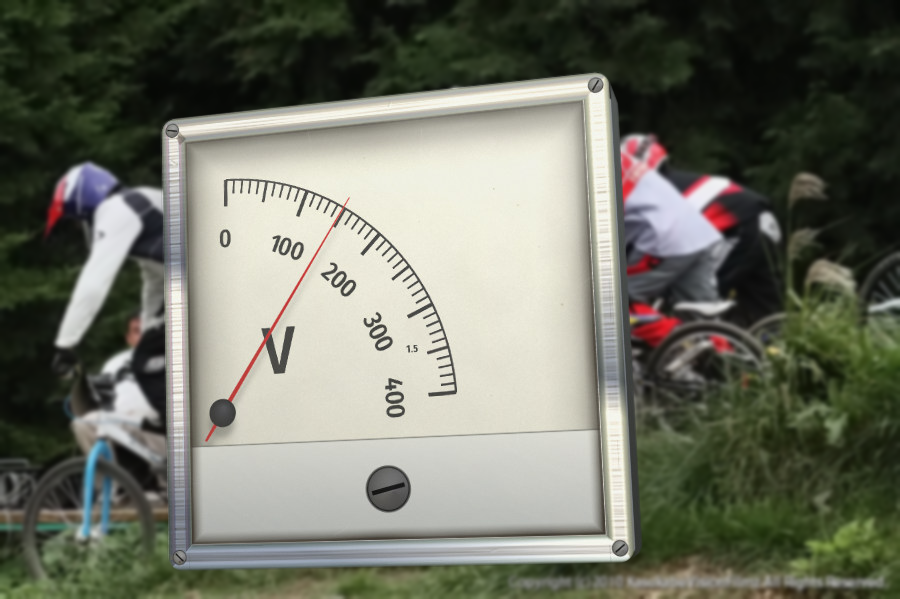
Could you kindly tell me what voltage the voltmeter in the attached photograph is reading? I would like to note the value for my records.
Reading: 150 V
